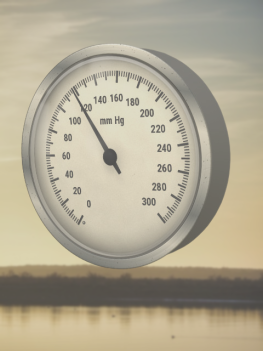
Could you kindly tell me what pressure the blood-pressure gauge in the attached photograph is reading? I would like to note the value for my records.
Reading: 120 mmHg
